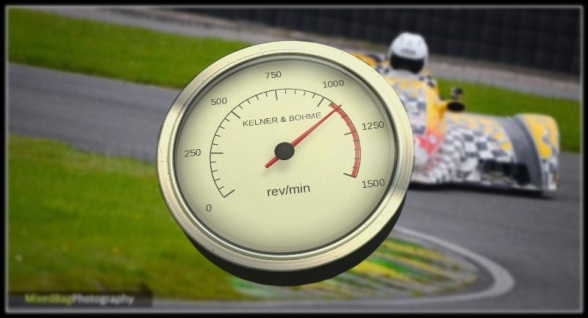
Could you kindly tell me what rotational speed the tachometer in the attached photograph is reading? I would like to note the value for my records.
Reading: 1100 rpm
